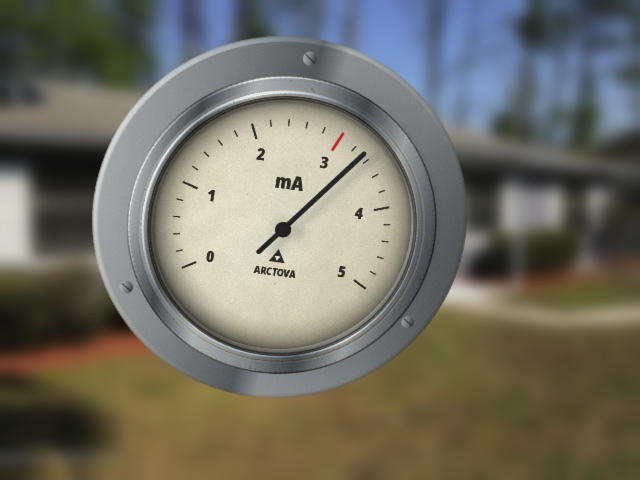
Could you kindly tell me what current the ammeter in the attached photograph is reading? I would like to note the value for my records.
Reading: 3.3 mA
